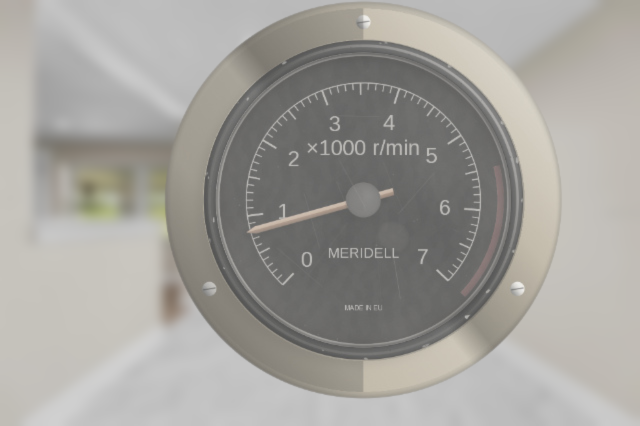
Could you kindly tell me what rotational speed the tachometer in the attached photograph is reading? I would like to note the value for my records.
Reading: 800 rpm
